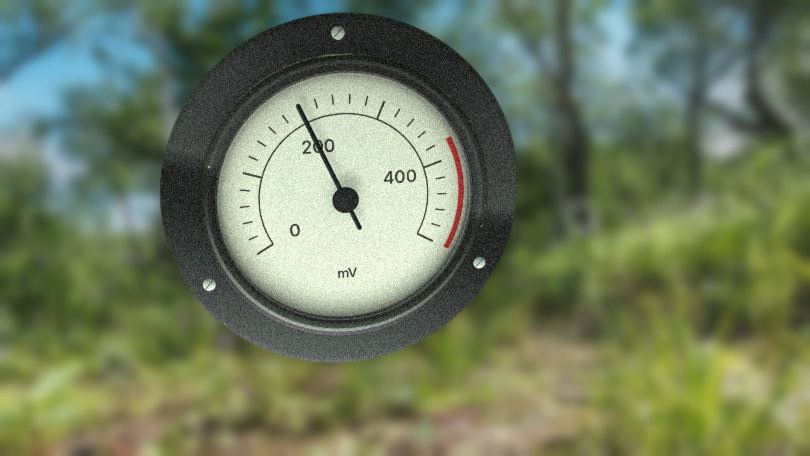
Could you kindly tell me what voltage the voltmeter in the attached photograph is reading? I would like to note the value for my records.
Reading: 200 mV
